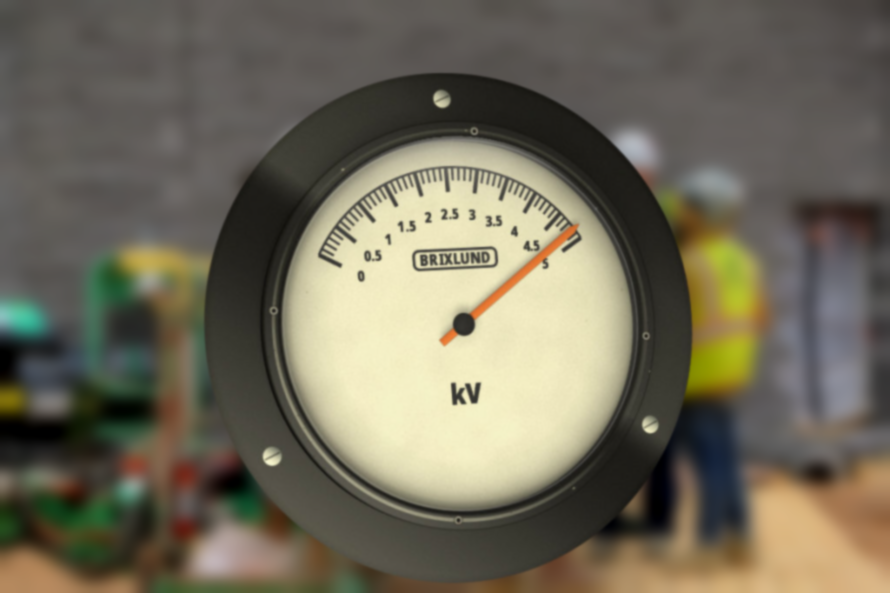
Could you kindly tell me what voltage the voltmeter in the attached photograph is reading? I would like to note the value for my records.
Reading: 4.8 kV
